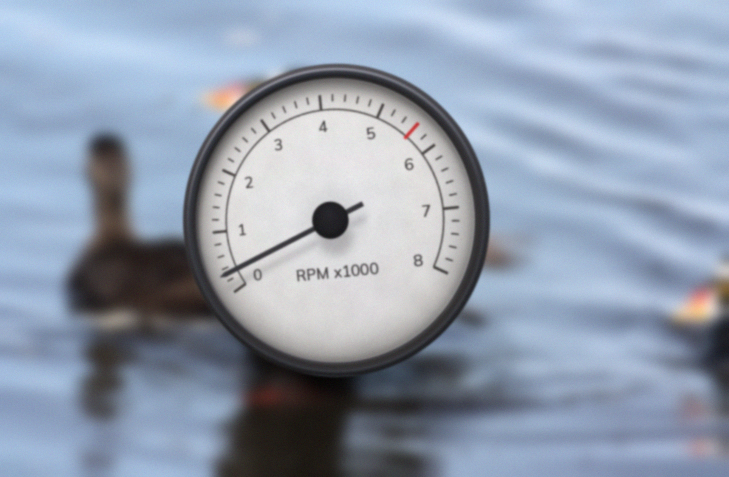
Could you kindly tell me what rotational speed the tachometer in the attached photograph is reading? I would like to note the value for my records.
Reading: 300 rpm
